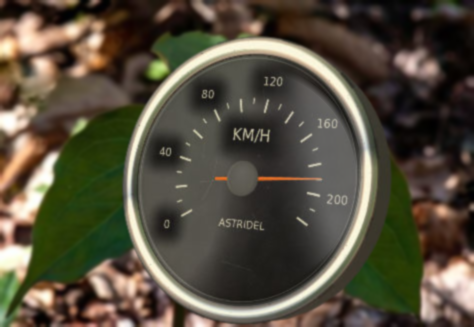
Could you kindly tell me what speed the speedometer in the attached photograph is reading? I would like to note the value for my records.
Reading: 190 km/h
